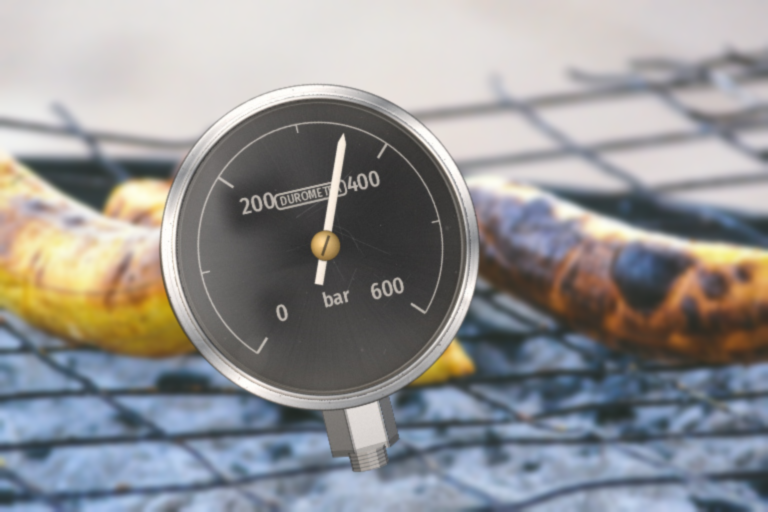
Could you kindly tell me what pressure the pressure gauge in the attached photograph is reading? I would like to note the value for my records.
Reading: 350 bar
